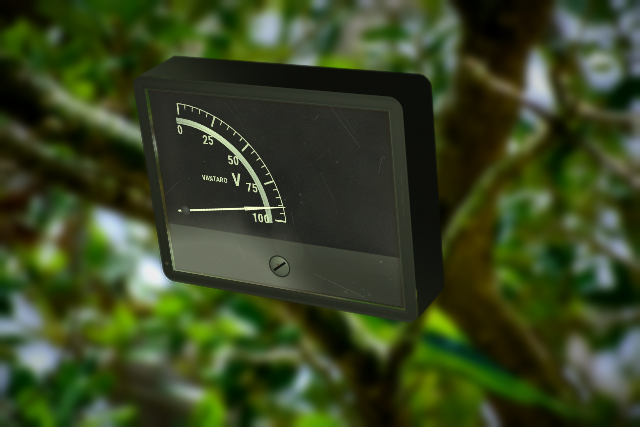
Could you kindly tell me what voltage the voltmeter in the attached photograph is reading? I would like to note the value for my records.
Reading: 90 V
